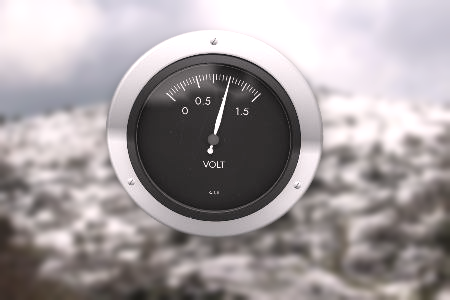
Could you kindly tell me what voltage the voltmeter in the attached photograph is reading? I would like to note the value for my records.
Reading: 1 V
